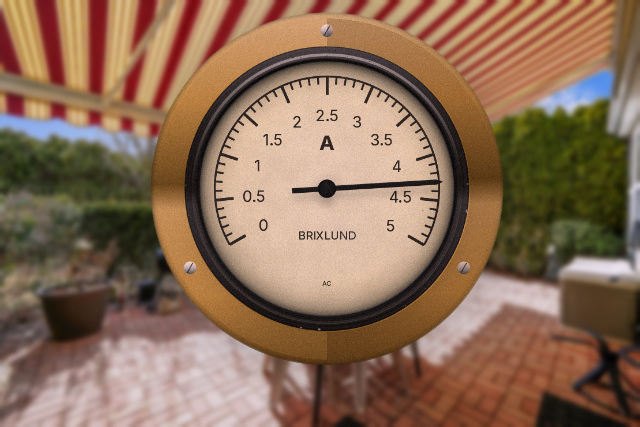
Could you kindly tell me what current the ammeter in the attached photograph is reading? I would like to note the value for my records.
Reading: 4.3 A
